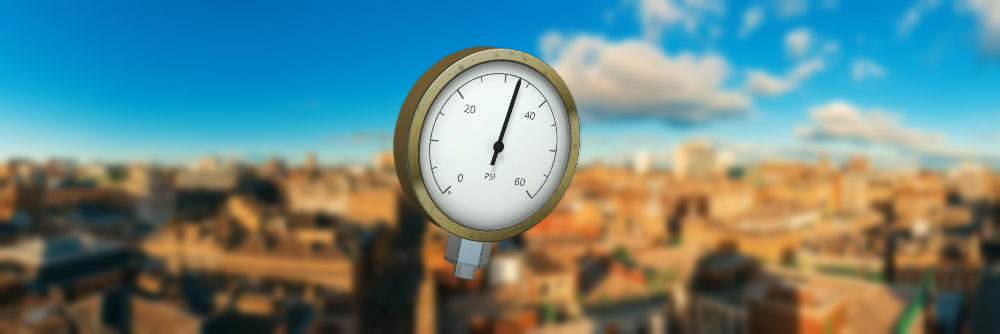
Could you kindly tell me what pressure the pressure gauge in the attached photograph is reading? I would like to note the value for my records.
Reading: 32.5 psi
